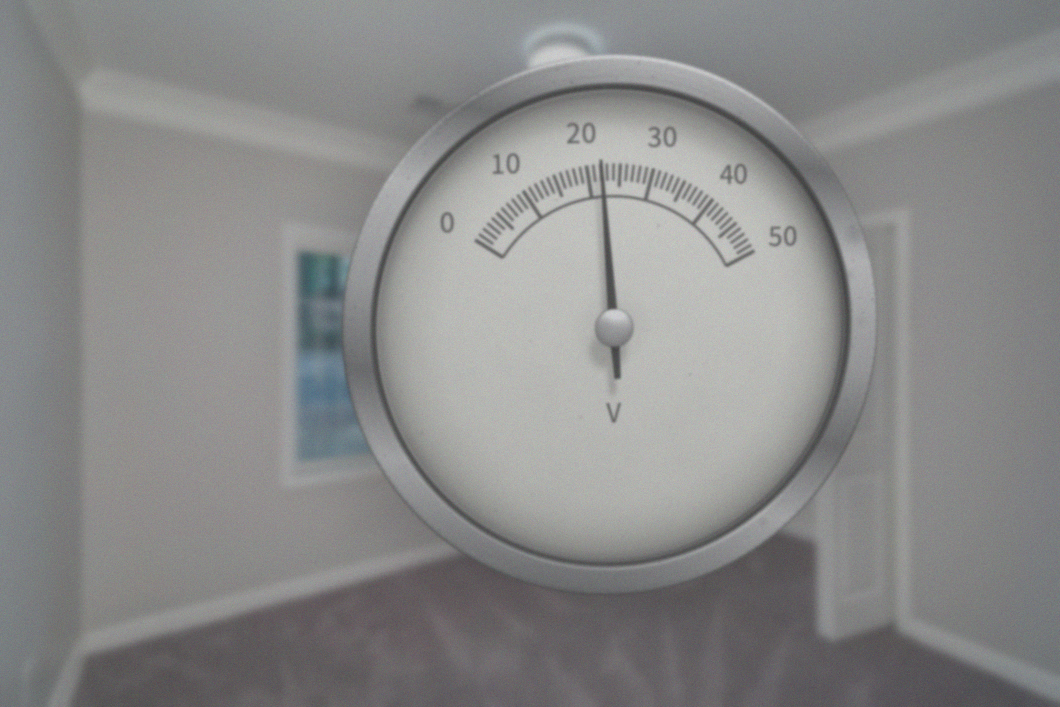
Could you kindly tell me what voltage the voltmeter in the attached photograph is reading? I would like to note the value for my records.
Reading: 22 V
